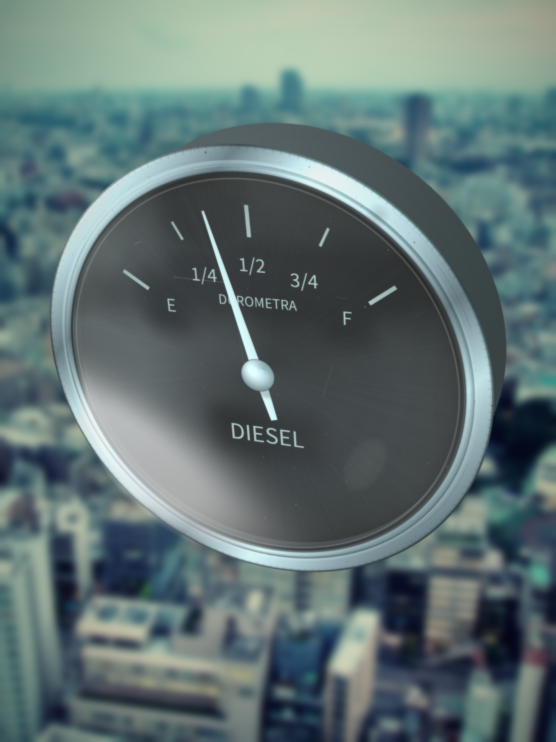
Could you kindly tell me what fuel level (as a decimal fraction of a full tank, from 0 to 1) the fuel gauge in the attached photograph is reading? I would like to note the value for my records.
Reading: 0.375
